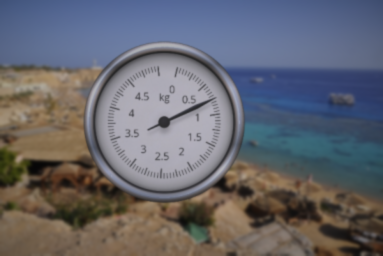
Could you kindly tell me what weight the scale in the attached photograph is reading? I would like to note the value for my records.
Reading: 0.75 kg
